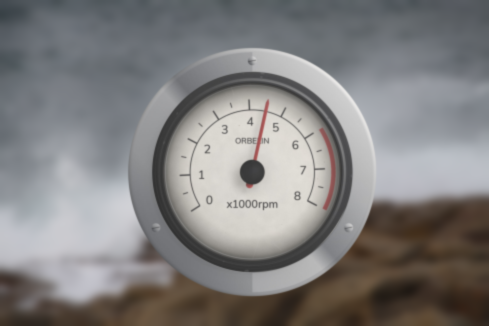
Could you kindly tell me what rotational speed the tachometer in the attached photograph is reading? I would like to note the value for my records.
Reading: 4500 rpm
